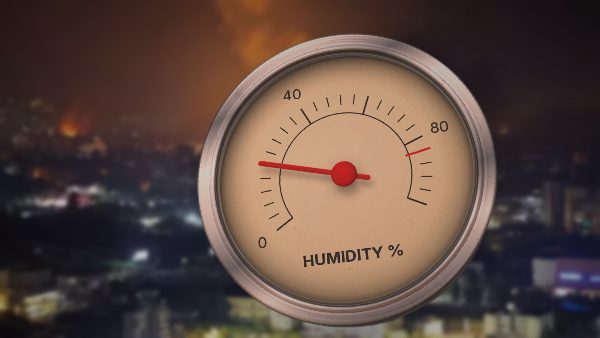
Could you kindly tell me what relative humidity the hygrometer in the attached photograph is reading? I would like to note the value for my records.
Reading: 20 %
